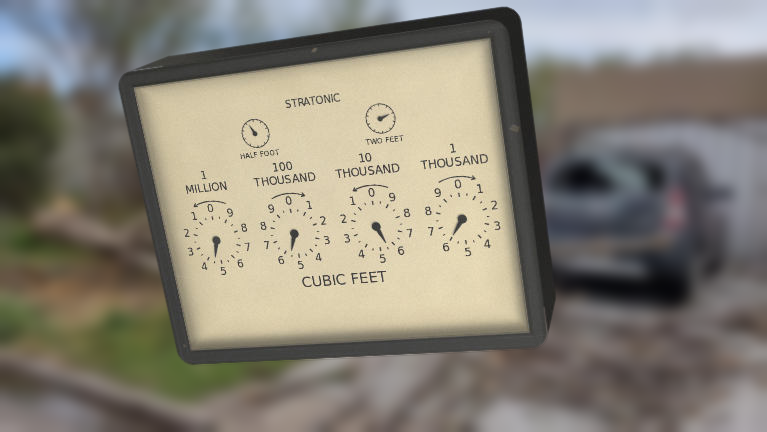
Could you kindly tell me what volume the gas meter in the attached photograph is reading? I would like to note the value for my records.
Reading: 455600 ft³
